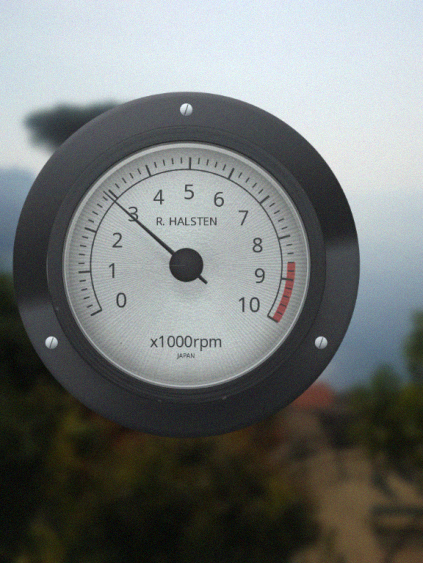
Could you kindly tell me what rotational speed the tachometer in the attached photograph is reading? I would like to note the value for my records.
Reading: 2900 rpm
